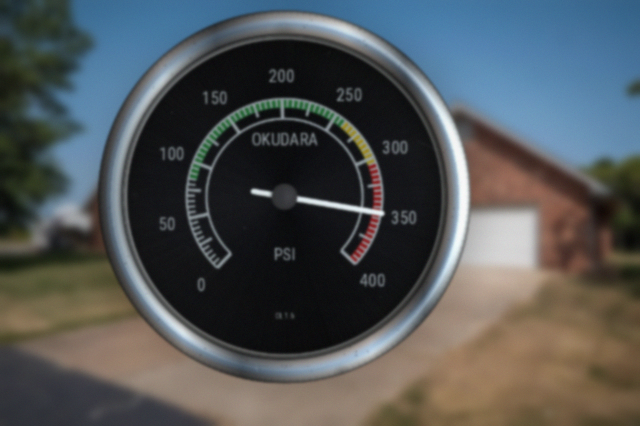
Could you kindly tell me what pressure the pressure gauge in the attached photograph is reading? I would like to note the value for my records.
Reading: 350 psi
